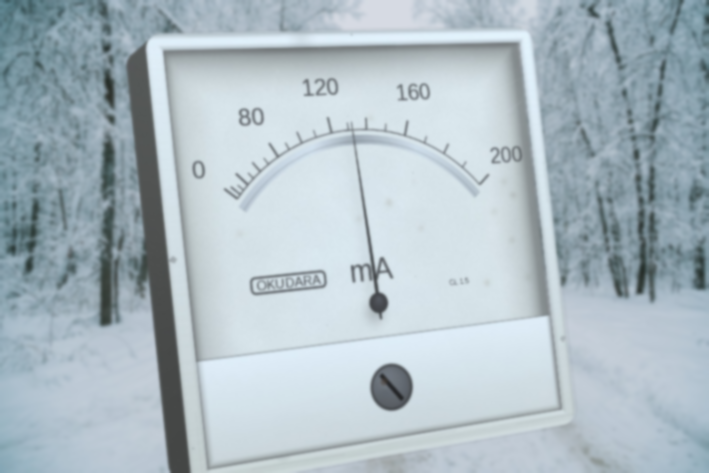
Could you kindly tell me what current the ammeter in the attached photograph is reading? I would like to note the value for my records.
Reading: 130 mA
